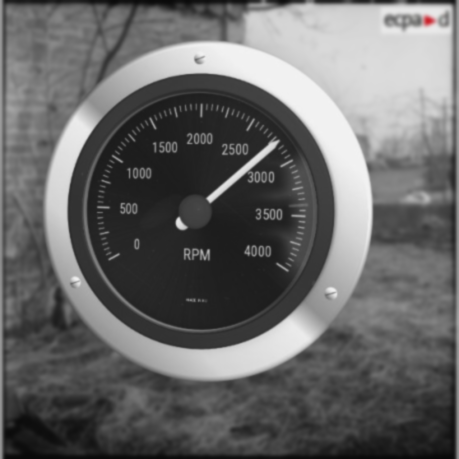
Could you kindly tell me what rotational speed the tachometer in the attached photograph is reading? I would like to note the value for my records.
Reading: 2800 rpm
